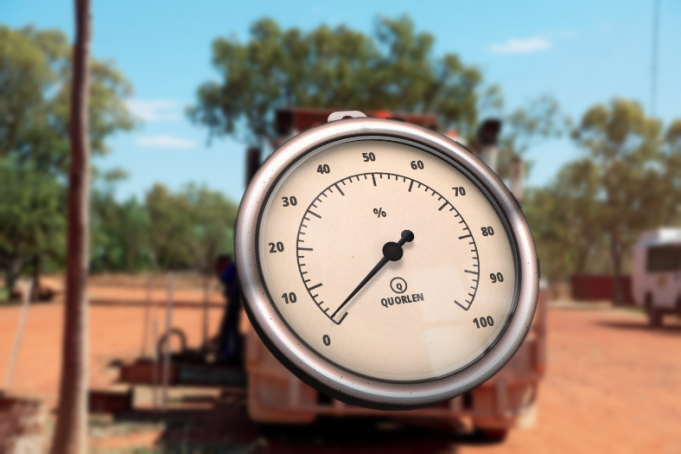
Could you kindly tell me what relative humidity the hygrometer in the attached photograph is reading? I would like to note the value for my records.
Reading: 2 %
